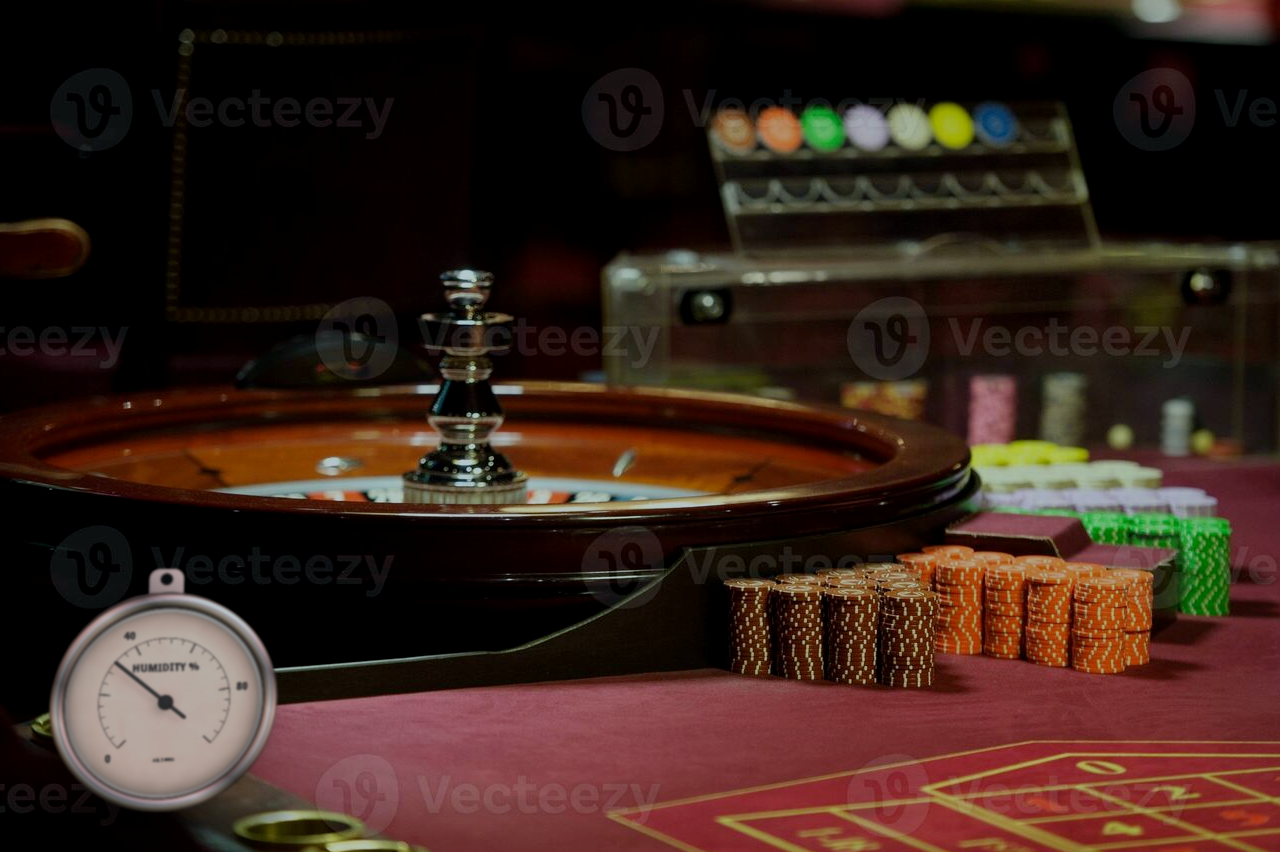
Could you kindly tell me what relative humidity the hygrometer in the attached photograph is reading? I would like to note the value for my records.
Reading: 32 %
